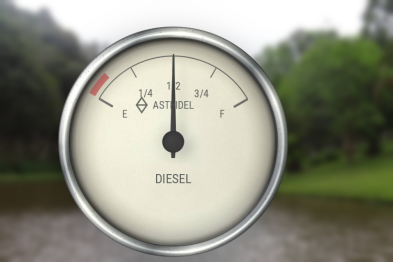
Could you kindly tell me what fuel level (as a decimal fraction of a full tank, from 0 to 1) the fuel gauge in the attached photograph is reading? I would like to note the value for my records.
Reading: 0.5
